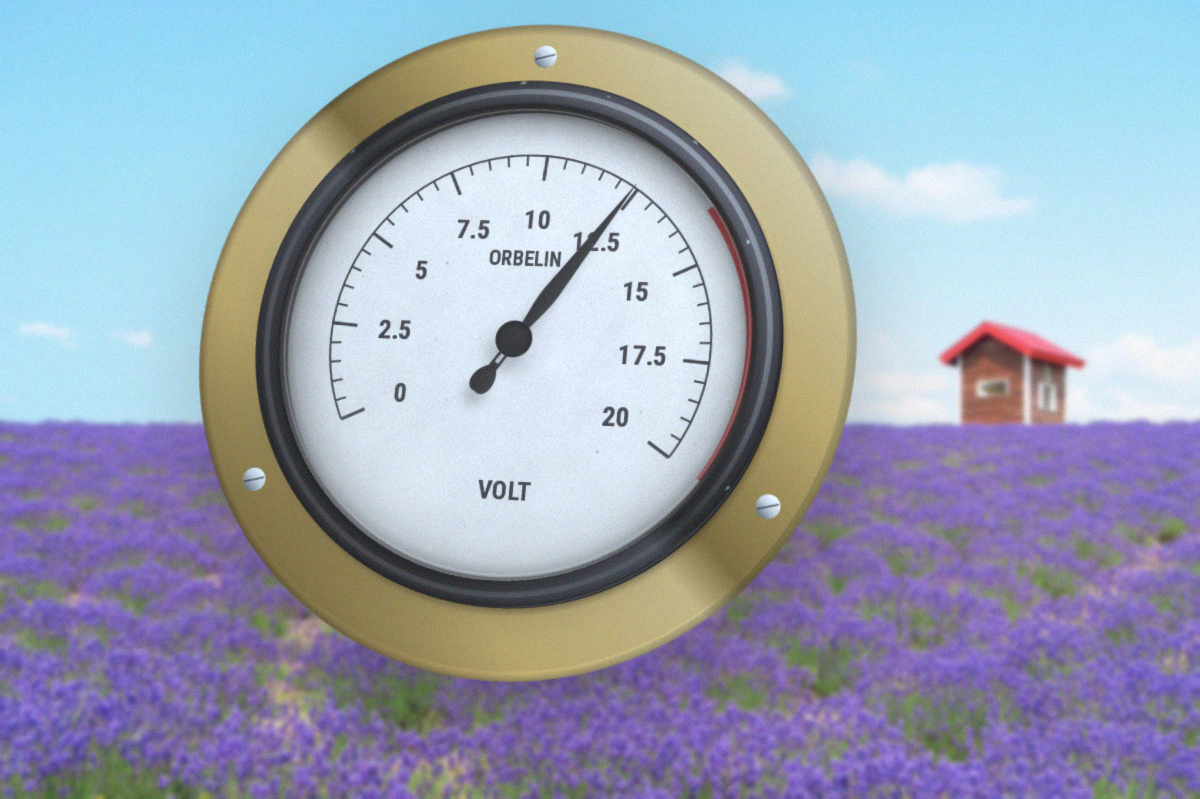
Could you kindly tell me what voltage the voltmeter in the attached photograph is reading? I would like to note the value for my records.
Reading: 12.5 V
